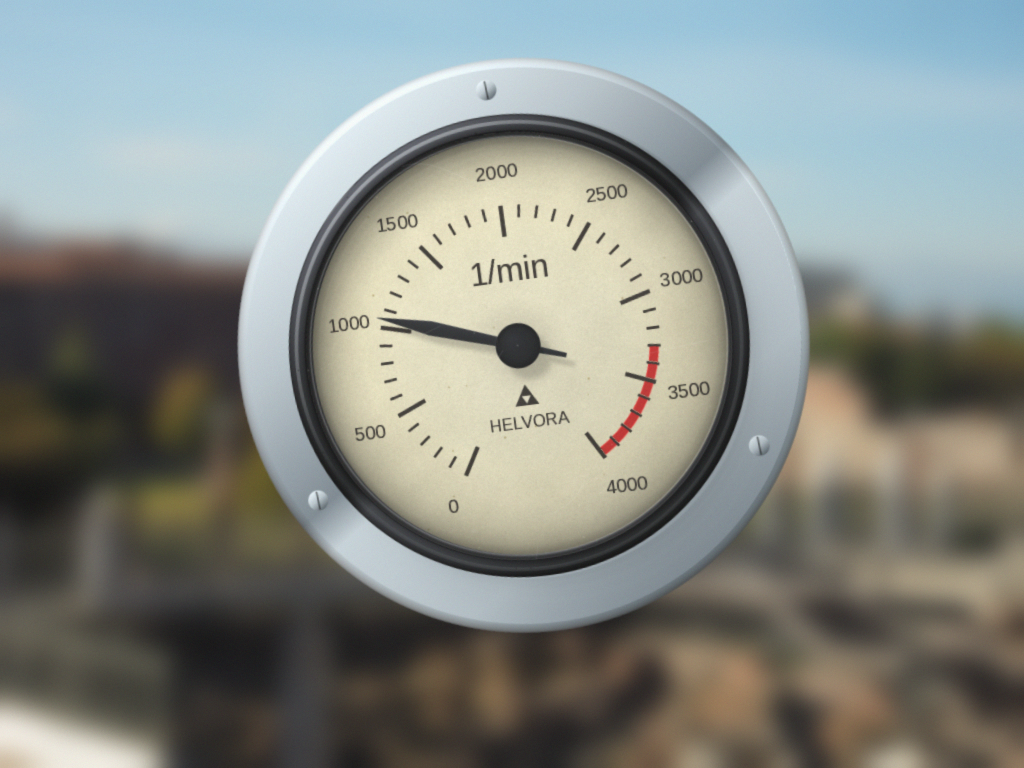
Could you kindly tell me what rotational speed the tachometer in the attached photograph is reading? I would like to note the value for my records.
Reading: 1050 rpm
